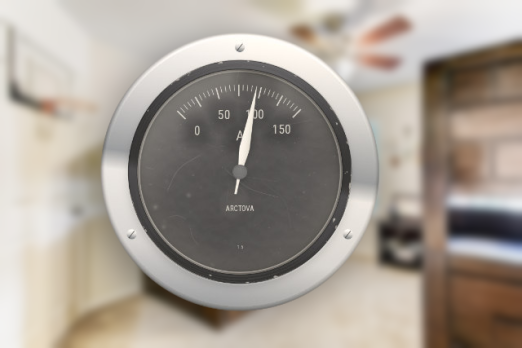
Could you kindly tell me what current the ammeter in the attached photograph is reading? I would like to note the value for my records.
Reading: 95 A
